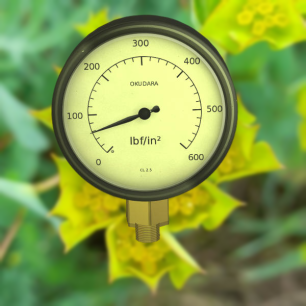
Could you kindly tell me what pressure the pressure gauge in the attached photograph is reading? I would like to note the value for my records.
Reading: 60 psi
